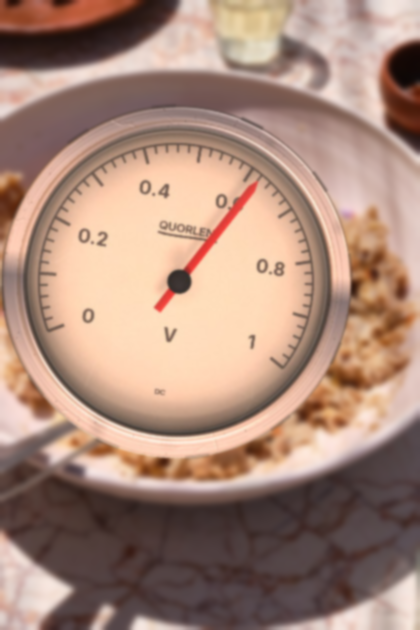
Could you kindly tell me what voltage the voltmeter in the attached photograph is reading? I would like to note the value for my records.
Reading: 0.62 V
